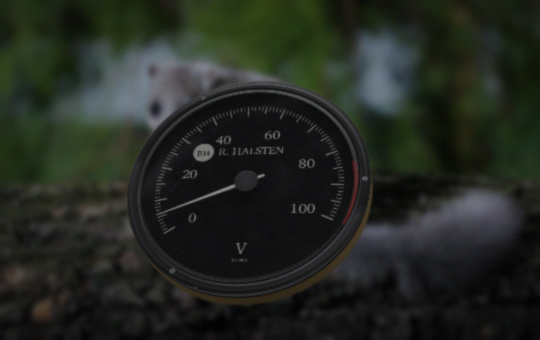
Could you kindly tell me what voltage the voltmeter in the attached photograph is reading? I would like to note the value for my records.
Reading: 5 V
